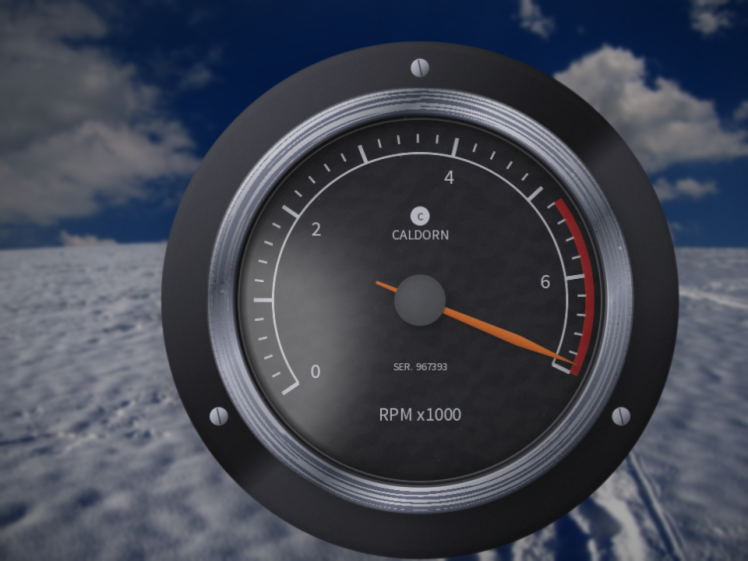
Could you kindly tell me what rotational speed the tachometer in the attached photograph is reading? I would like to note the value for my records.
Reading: 6900 rpm
